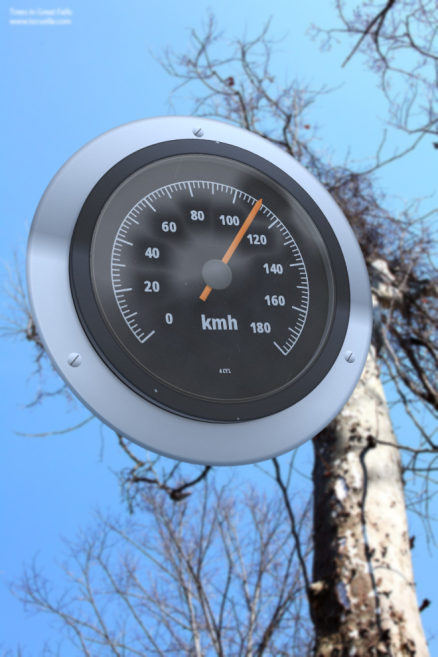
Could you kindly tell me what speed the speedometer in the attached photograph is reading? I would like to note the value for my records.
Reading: 110 km/h
